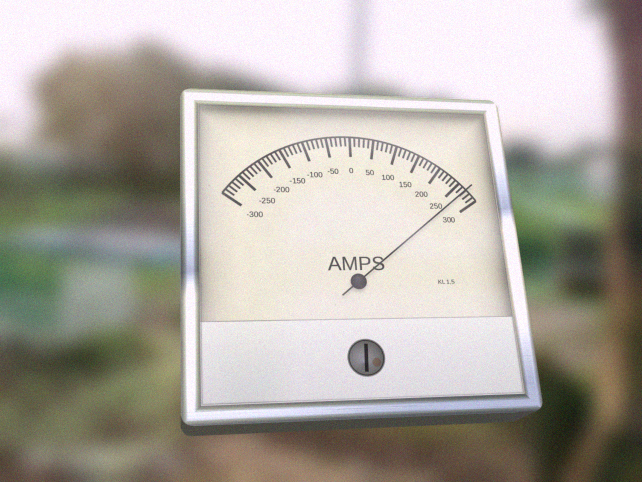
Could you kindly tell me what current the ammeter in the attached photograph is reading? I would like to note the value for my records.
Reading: 270 A
